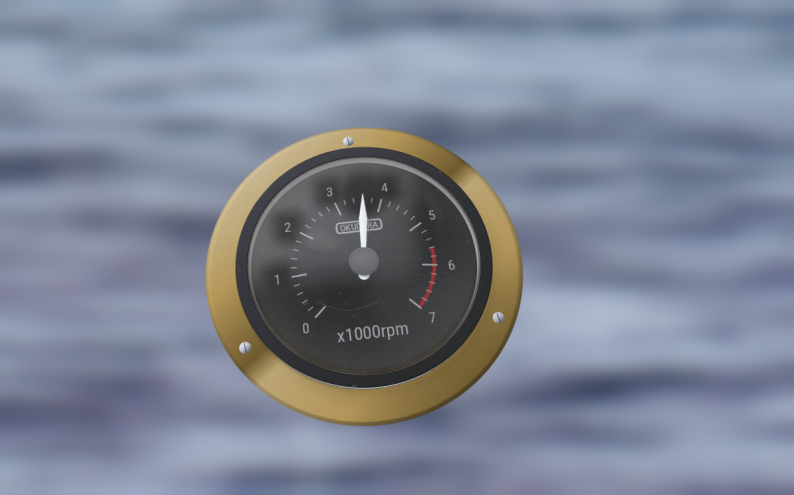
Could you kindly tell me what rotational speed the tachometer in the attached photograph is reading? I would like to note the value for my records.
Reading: 3600 rpm
